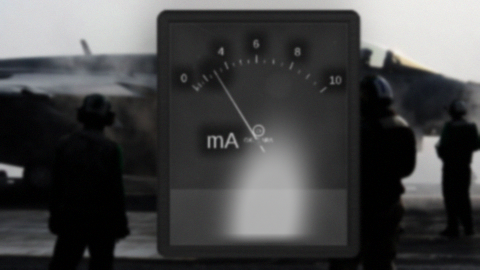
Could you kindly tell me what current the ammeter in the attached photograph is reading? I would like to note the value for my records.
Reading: 3 mA
